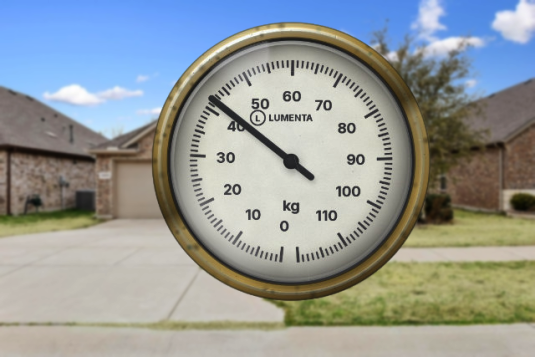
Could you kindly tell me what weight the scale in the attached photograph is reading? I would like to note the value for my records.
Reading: 42 kg
